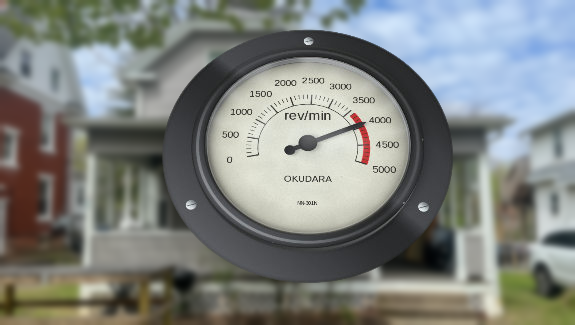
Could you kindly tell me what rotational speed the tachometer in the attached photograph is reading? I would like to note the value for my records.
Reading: 4000 rpm
